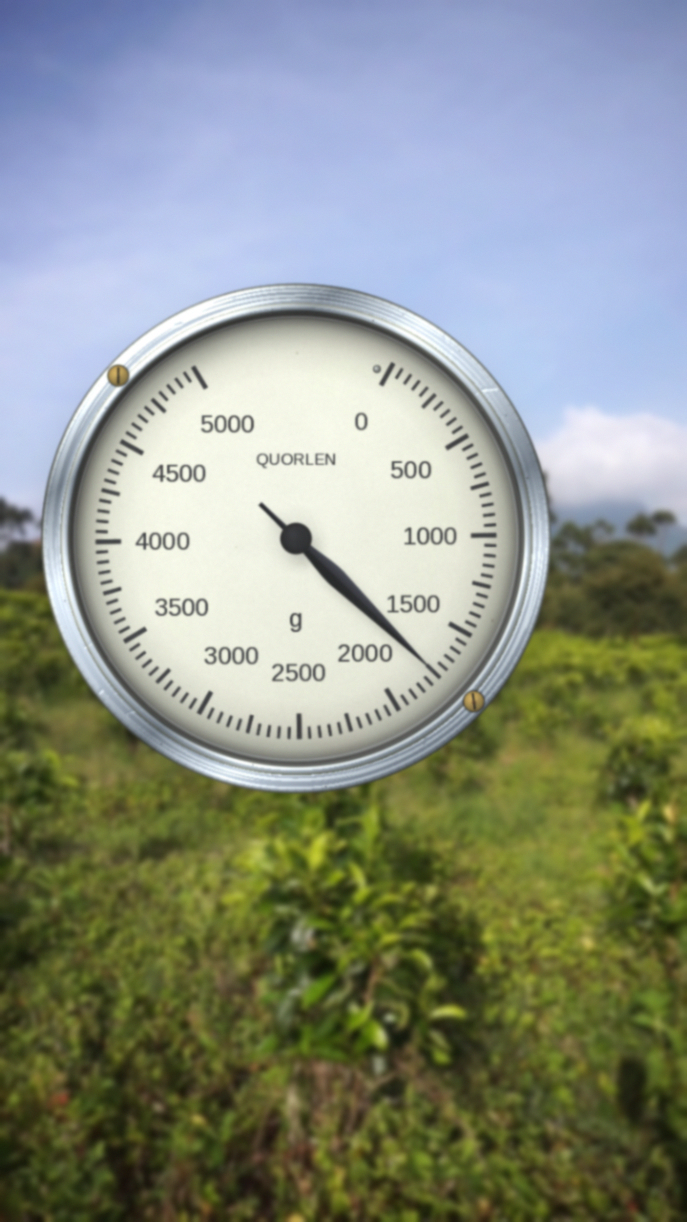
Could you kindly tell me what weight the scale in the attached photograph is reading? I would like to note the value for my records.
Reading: 1750 g
